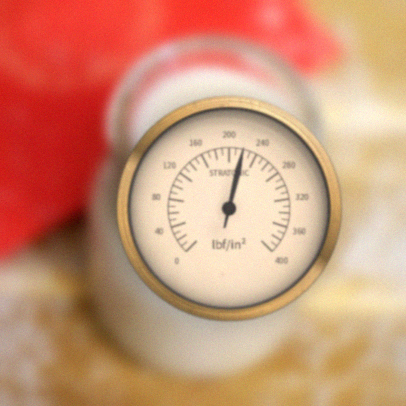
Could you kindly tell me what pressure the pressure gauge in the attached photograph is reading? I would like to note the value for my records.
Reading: 220 psi
